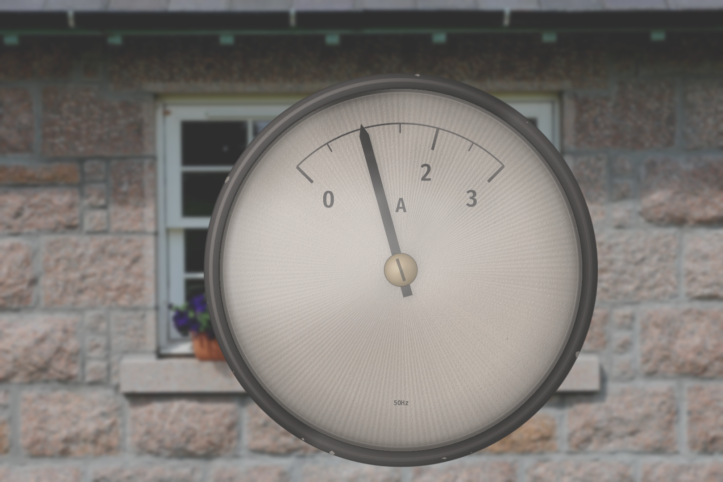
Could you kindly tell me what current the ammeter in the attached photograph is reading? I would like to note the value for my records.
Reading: 1 A
